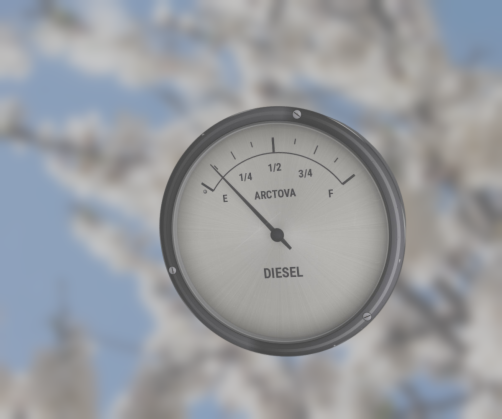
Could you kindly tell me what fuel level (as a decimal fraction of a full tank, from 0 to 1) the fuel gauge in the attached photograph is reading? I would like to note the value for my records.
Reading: 0.125
